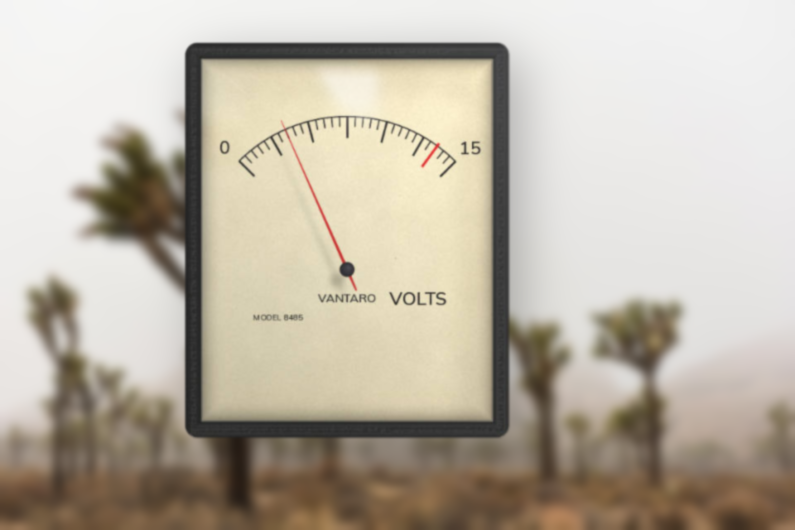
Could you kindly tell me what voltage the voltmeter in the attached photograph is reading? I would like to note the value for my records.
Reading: 3.5 V
